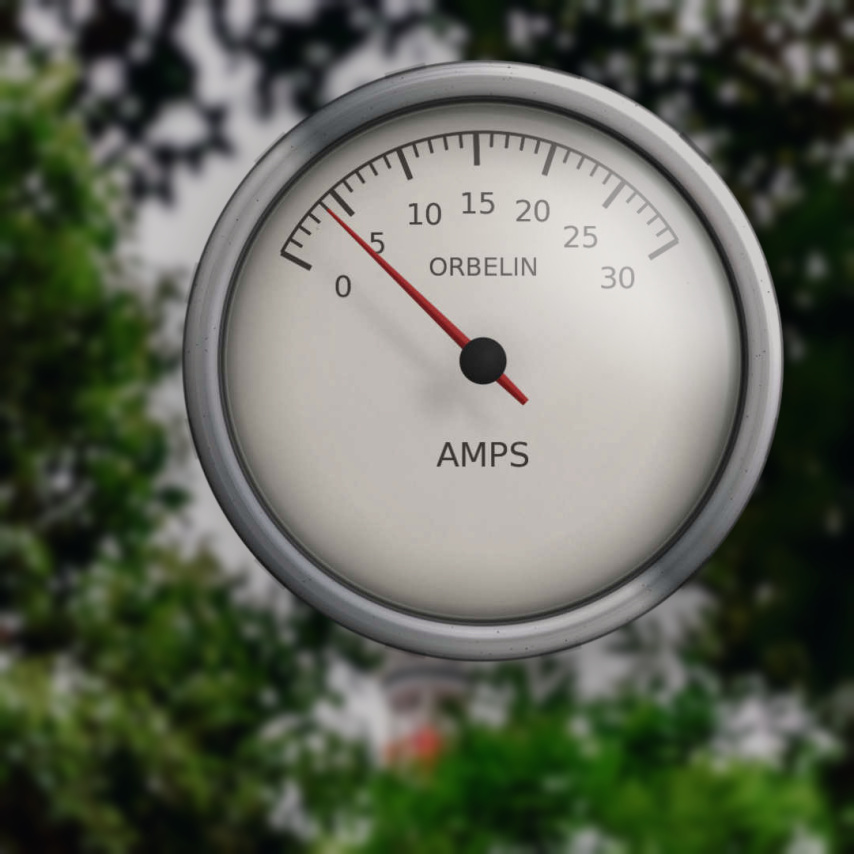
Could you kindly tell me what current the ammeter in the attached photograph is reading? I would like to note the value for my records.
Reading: 4 A
